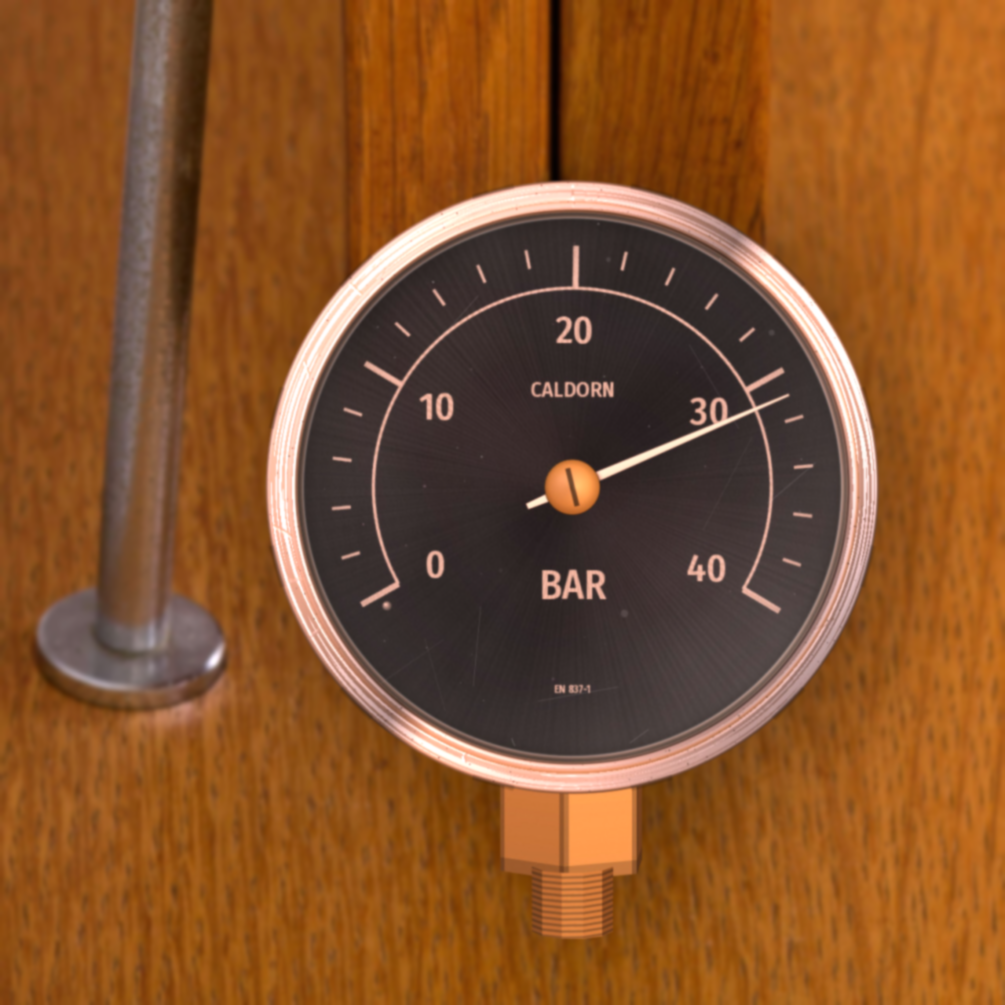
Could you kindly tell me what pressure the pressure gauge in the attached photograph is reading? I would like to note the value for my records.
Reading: 31 bar
